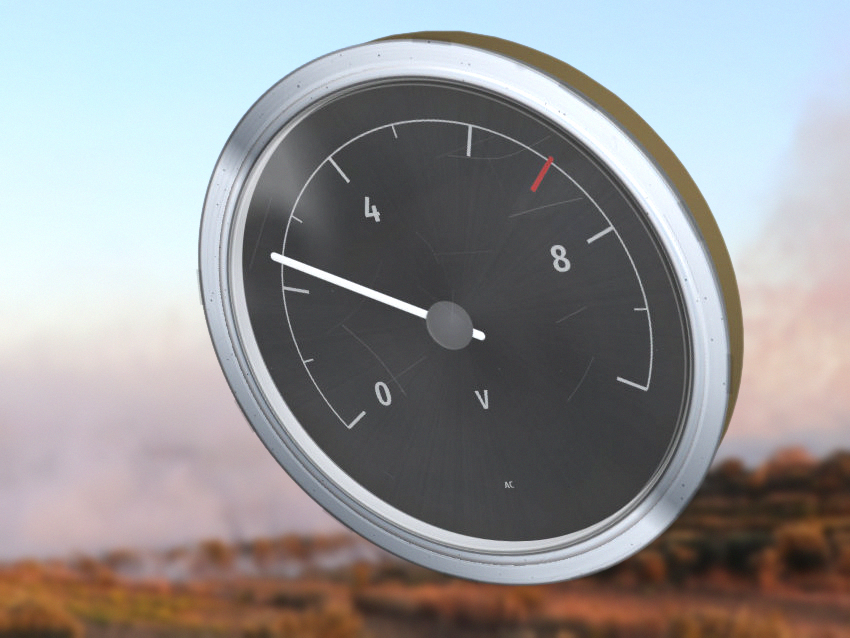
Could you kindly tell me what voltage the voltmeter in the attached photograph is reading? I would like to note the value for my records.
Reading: 2.5 V
